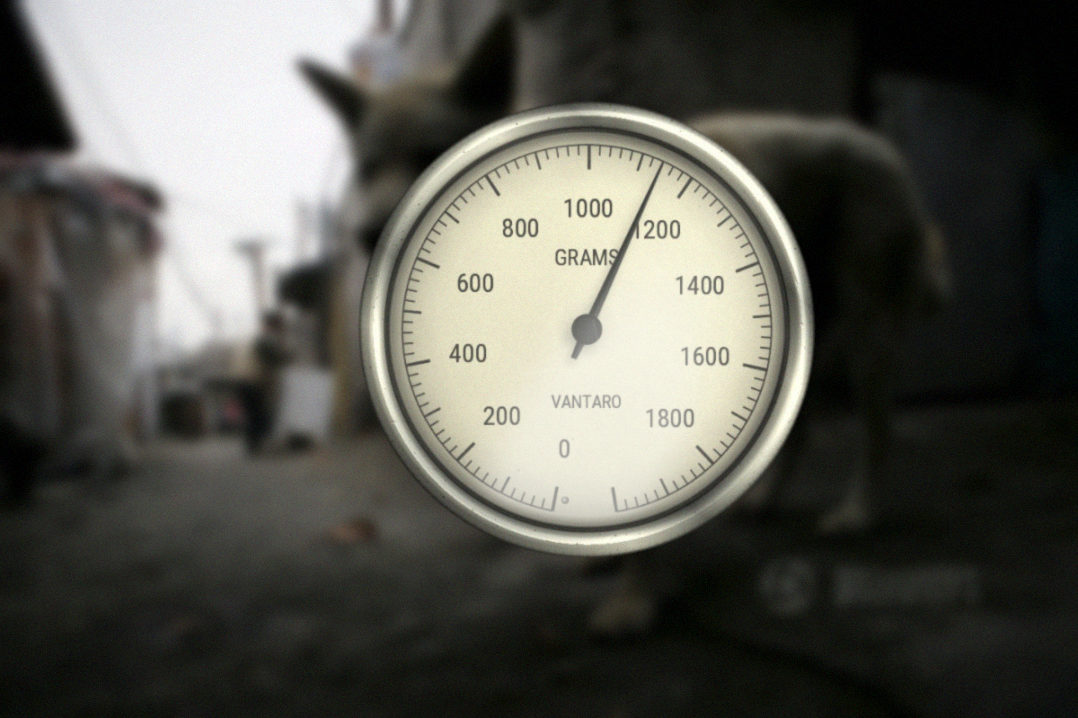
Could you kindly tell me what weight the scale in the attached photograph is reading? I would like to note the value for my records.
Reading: 1140 g
